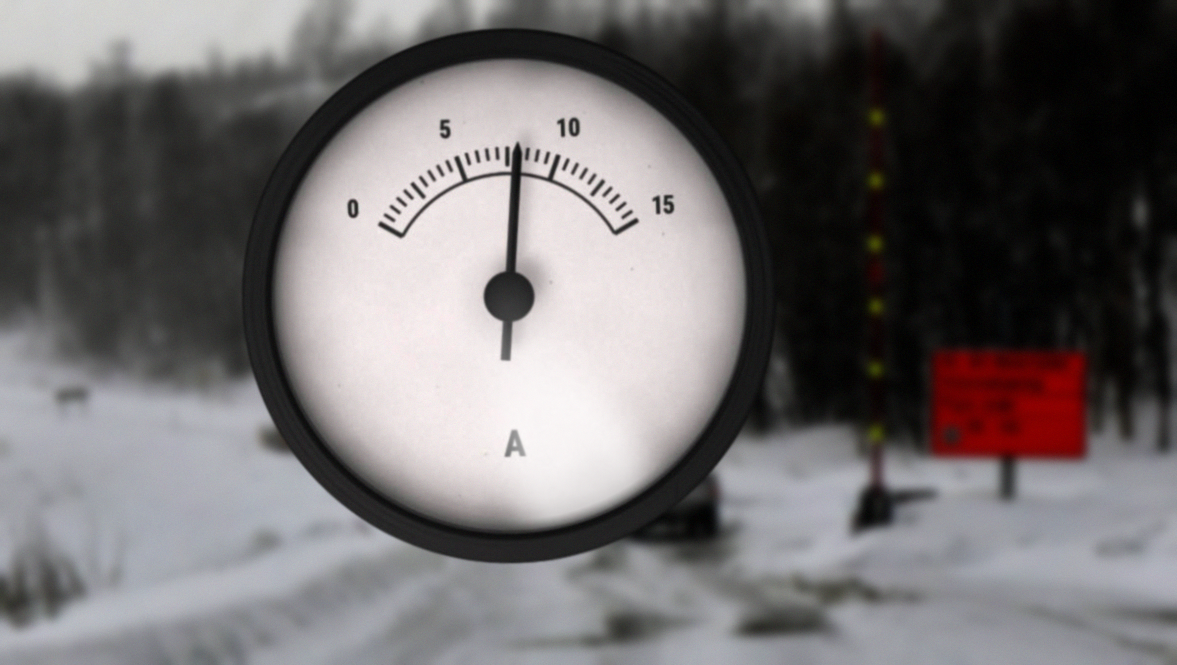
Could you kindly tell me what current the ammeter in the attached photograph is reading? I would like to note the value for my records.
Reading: 8 A
